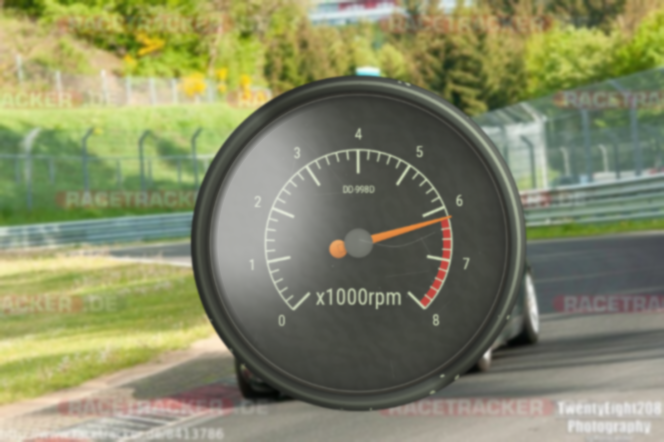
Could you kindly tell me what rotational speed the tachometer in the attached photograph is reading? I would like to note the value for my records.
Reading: 6200 rpm
